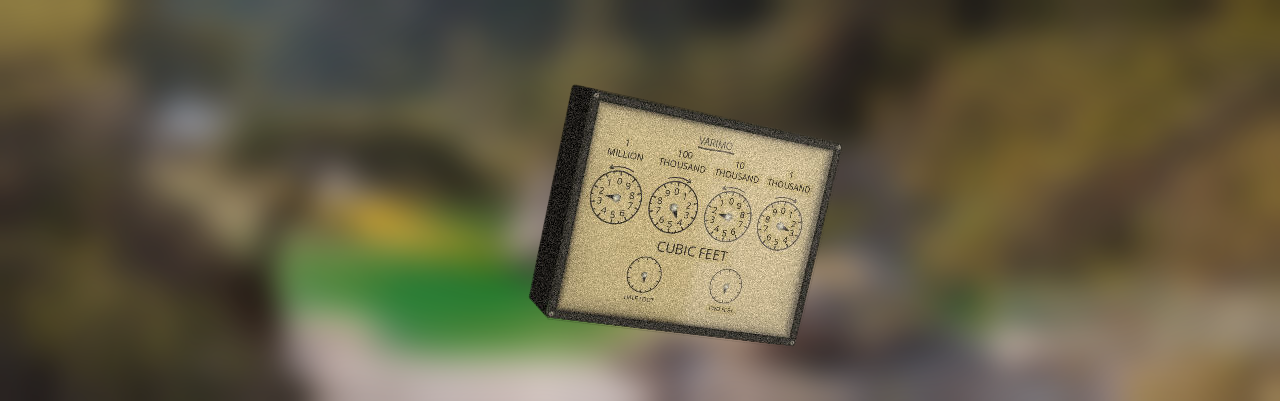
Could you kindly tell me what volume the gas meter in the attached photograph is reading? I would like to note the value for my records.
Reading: 242300 ft³
